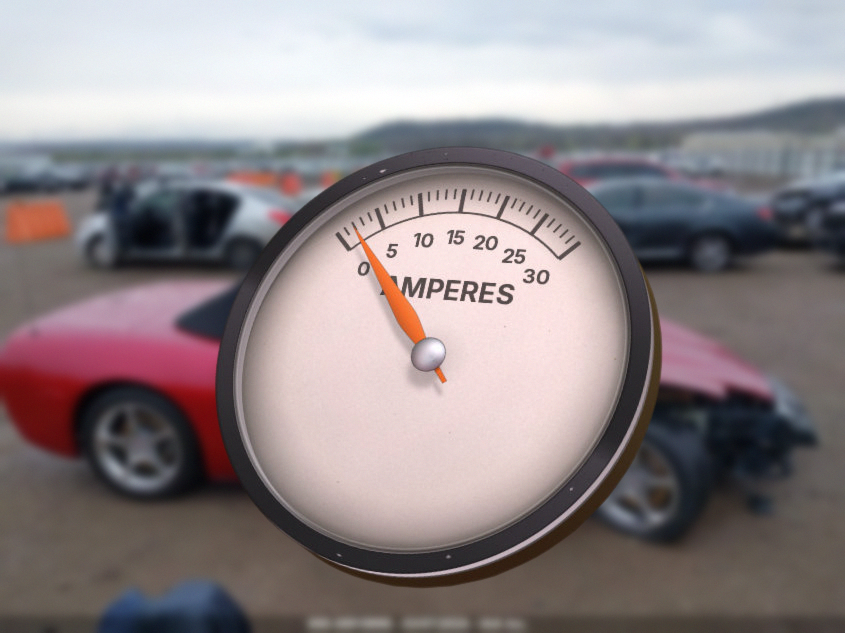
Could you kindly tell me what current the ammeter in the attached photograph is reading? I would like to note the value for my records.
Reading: 2 A
